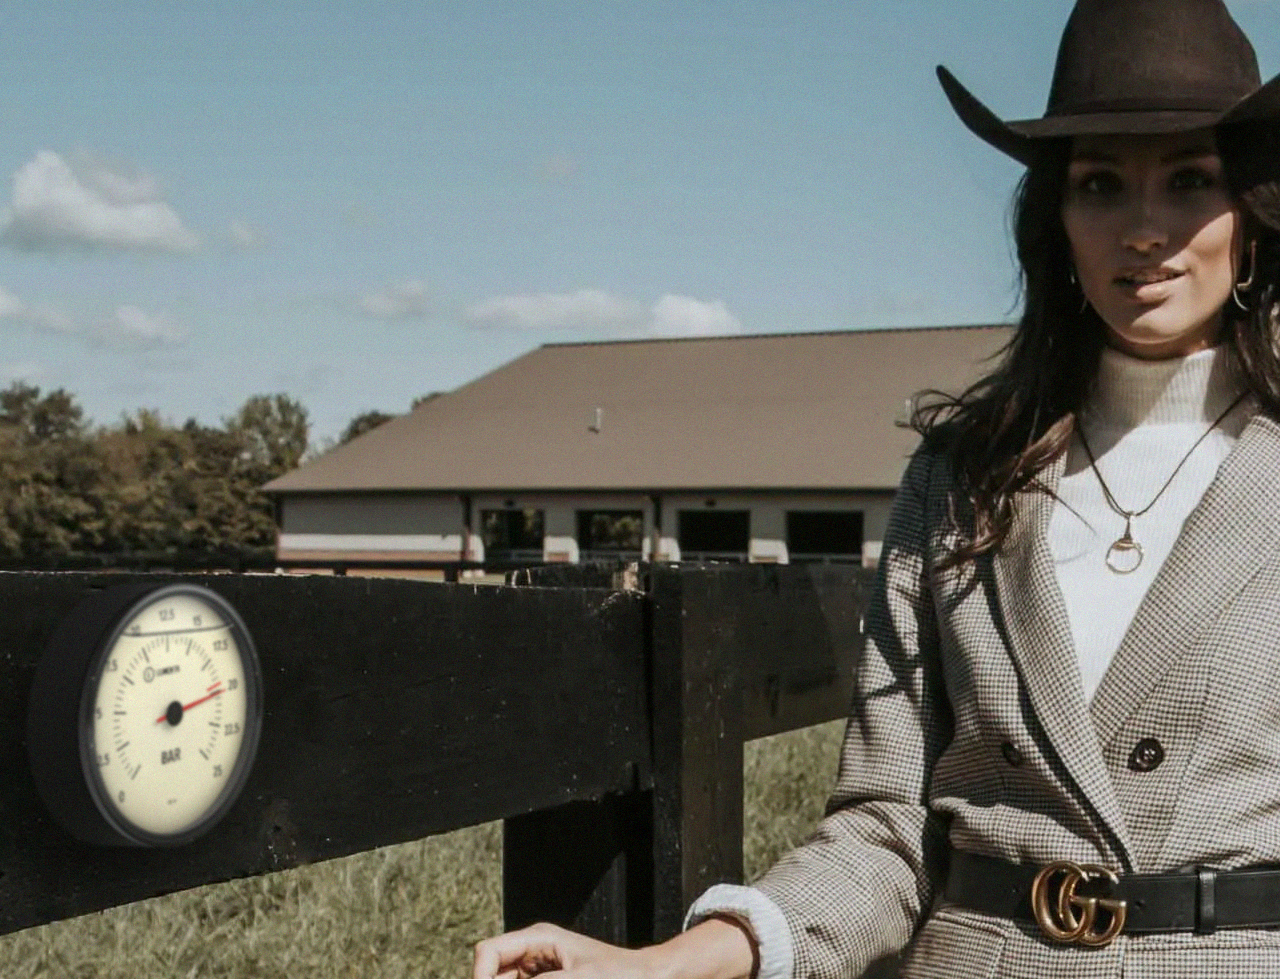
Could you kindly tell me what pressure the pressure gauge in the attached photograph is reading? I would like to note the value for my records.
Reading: 20 bar
